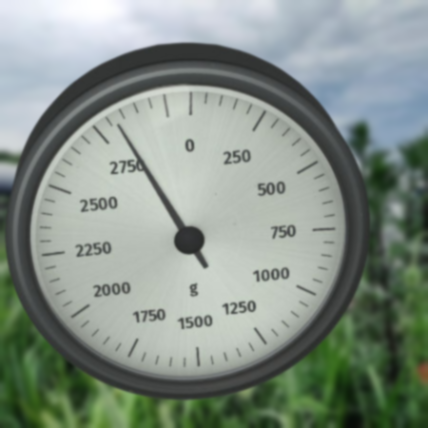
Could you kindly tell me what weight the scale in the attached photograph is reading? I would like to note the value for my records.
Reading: 2825 g
